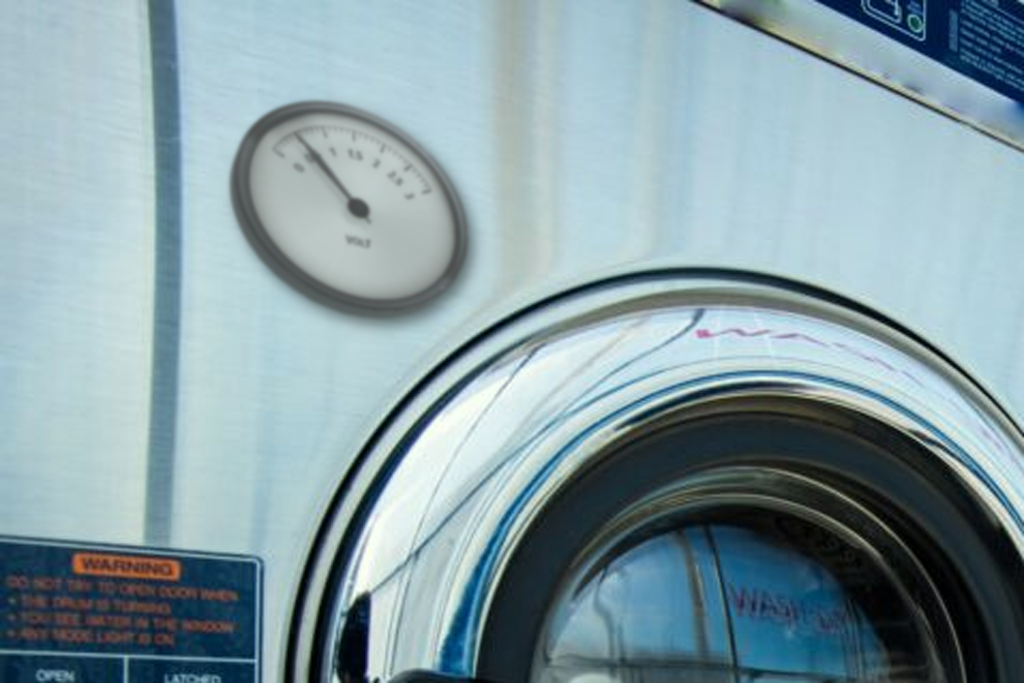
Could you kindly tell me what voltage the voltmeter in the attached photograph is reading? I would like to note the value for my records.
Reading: 0.5 V
